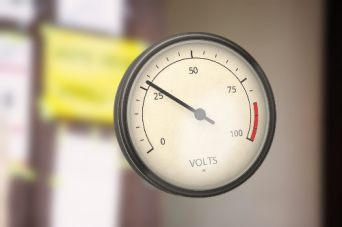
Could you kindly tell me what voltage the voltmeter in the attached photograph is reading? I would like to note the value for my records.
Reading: 27.5 V
